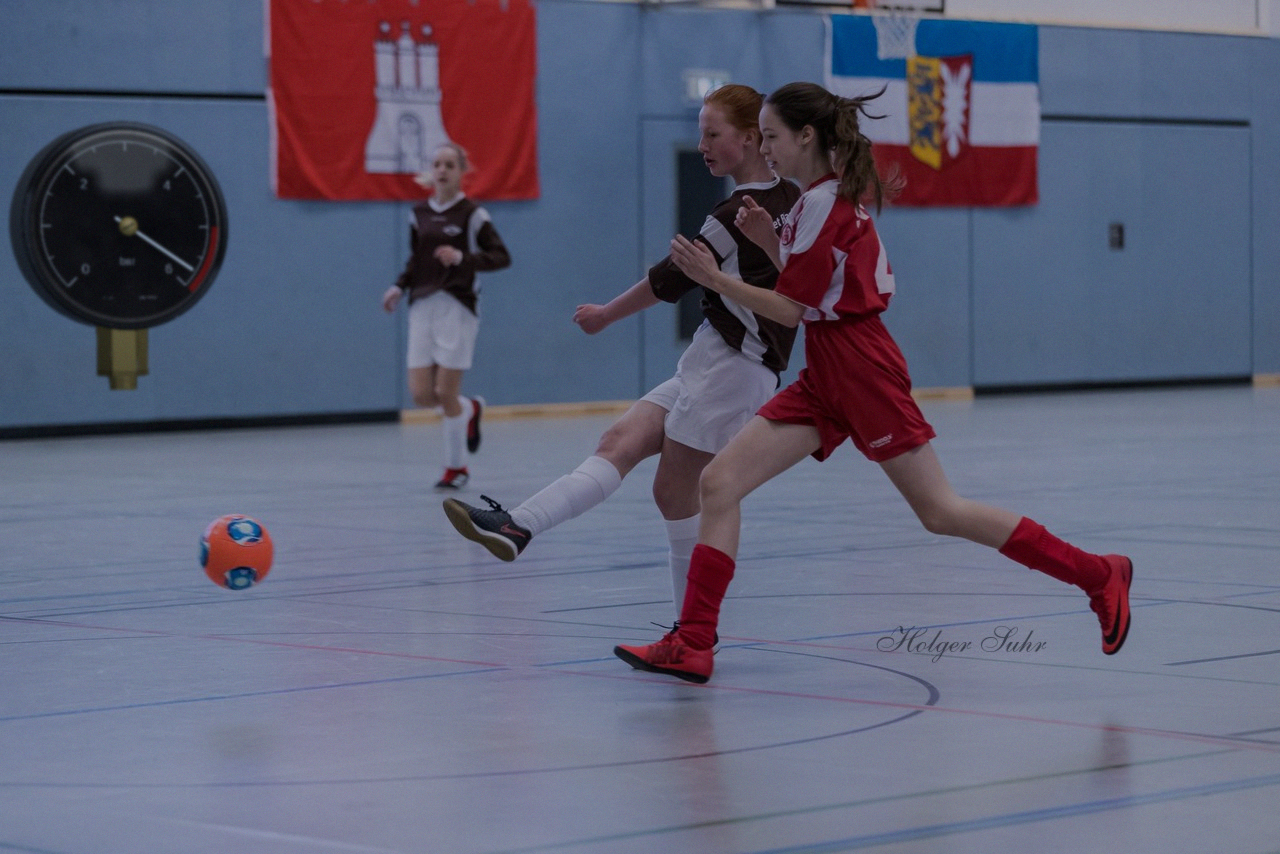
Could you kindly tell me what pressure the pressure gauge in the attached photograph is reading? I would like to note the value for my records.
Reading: 5.75 bar
